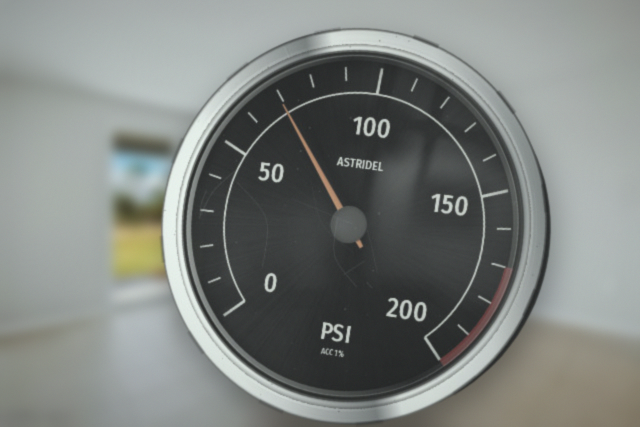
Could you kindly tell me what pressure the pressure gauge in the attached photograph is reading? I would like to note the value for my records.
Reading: 70 psi
